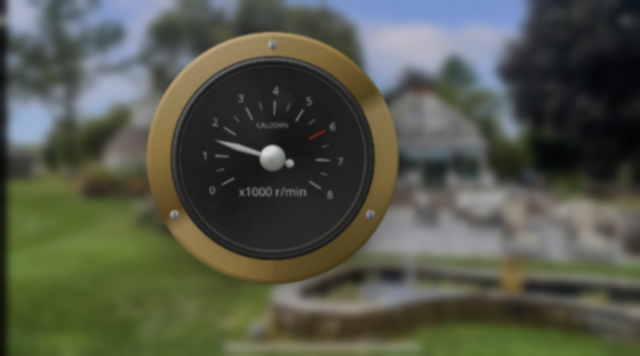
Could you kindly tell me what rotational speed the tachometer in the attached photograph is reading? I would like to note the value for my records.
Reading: 1500 rpm
